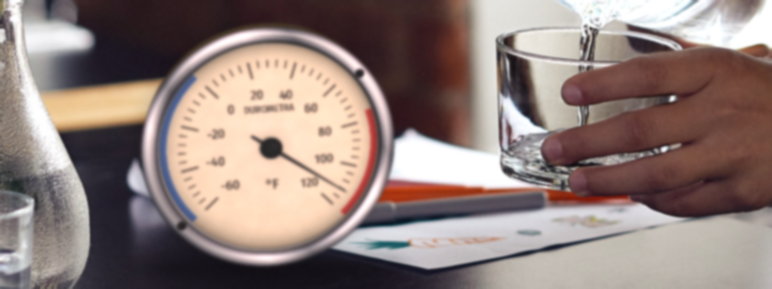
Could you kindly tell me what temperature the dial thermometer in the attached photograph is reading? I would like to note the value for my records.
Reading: 112 °F
